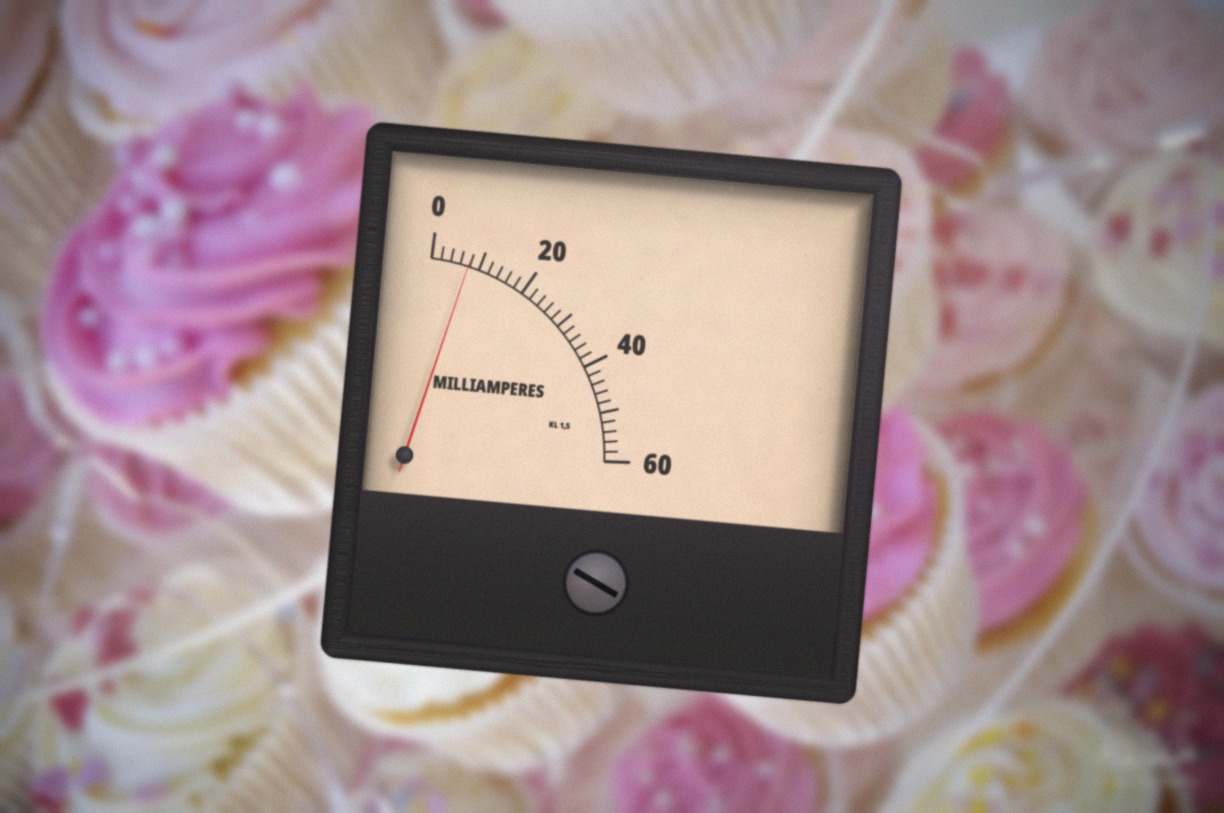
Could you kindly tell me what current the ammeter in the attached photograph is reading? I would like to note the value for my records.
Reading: 8 mA
